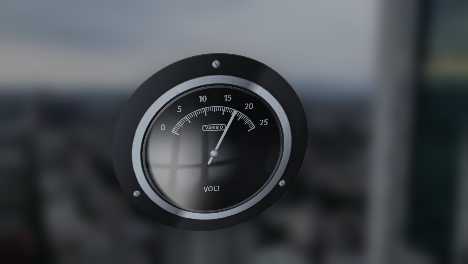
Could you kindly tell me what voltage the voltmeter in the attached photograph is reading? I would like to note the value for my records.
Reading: 17.5 V
